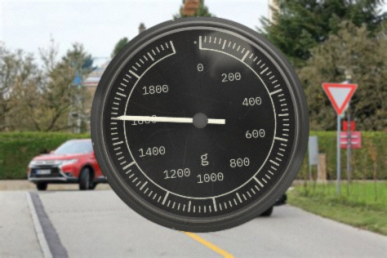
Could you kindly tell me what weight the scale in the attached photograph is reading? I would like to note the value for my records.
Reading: 1600 g
